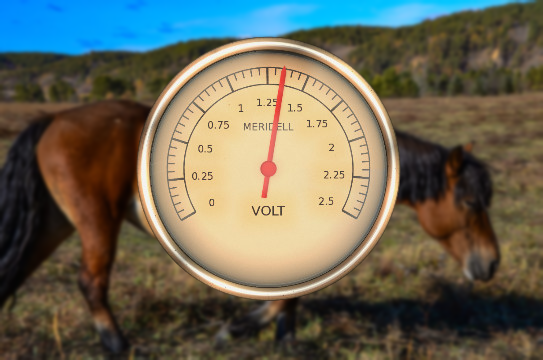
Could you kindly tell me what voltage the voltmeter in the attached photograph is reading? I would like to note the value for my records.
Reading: 1.35 V
